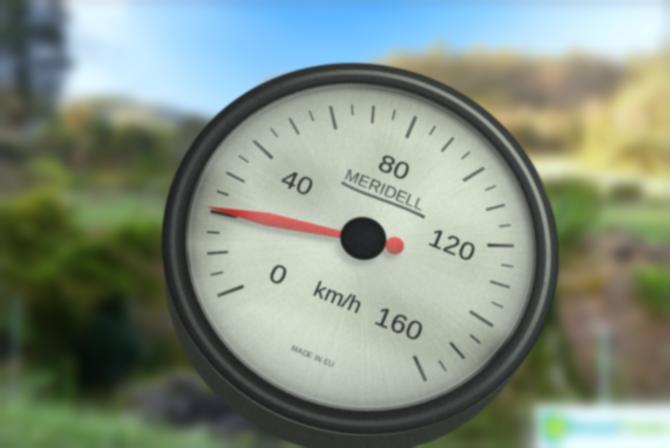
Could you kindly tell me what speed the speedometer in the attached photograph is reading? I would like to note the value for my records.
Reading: 20 km/h
